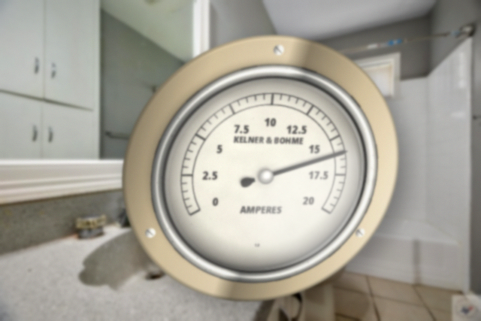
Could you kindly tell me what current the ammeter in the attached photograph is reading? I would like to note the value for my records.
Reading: 16 A
